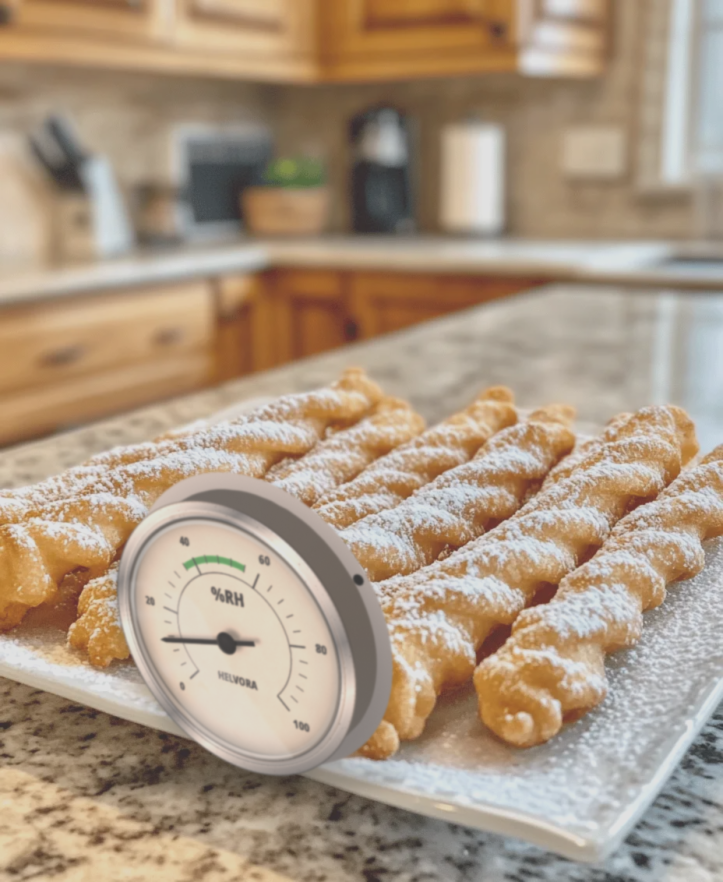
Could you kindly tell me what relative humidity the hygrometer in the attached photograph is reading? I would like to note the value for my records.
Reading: 12 %
